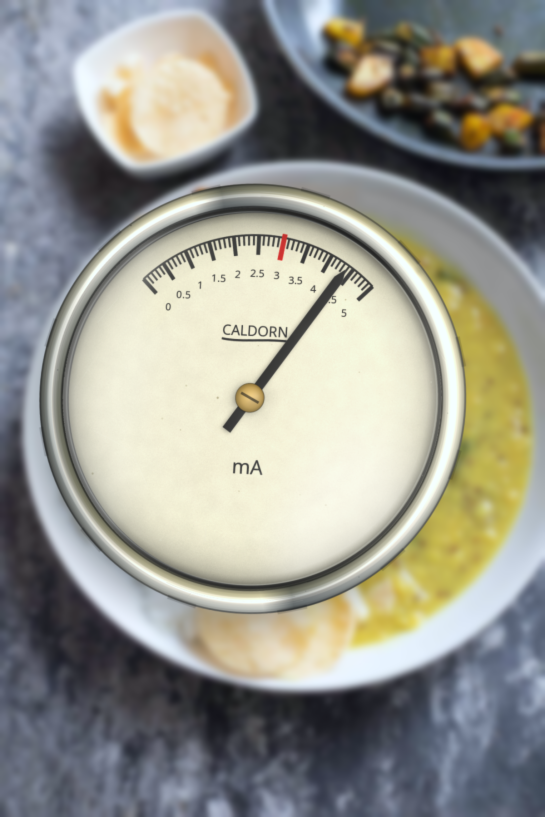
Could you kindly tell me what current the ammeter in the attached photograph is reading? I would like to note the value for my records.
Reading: 4.4 mA
